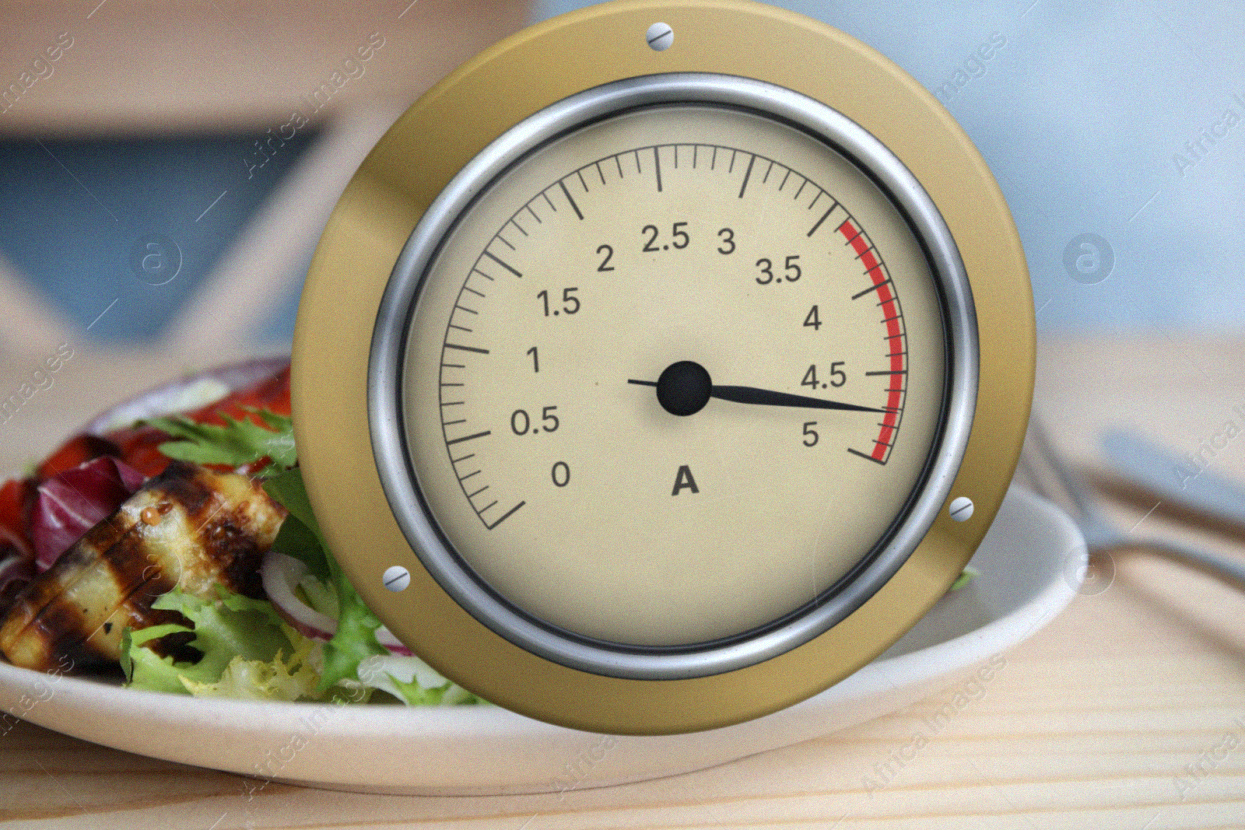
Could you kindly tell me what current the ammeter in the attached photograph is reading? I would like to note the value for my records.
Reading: 4.7 A
